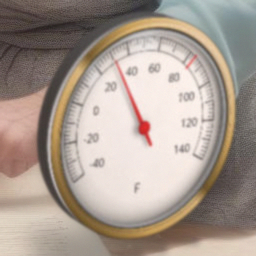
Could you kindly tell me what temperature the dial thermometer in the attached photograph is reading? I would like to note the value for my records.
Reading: 30 °F
